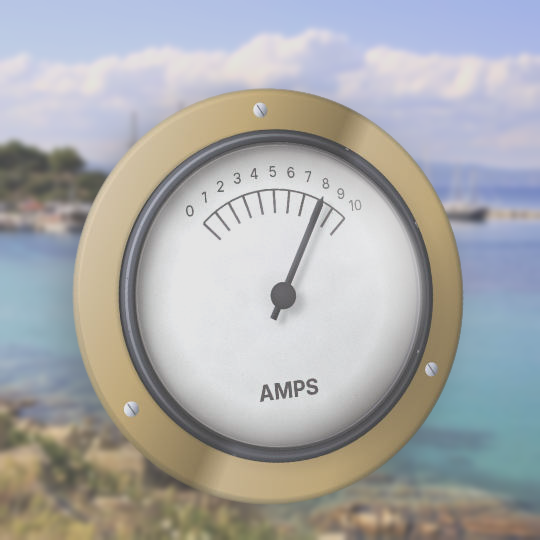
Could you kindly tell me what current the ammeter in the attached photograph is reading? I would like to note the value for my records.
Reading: 8 A
